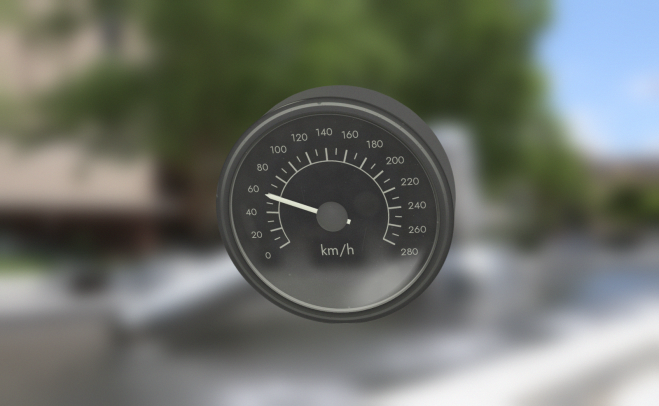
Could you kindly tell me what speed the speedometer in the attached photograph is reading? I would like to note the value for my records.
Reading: 60 km/h
